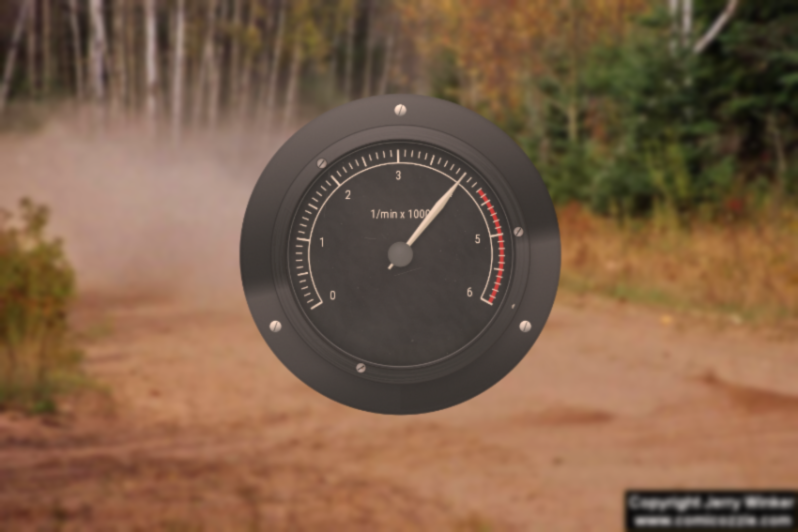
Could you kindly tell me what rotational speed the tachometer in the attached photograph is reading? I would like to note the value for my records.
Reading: 4000 rpm
